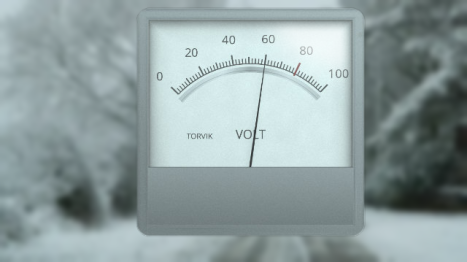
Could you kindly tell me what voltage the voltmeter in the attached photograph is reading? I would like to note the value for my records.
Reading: 60 V
